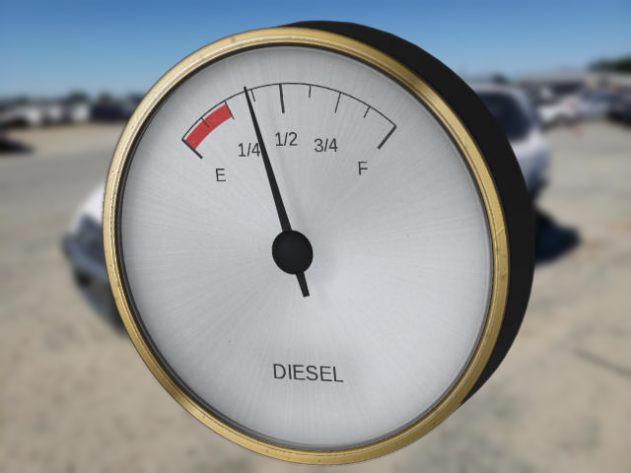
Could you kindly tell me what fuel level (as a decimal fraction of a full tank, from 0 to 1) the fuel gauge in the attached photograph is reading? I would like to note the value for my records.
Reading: 0.375
